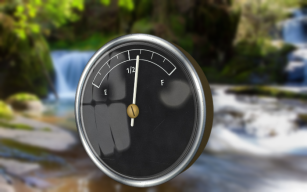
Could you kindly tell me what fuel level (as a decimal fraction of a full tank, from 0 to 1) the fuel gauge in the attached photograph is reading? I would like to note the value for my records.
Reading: 0.625
